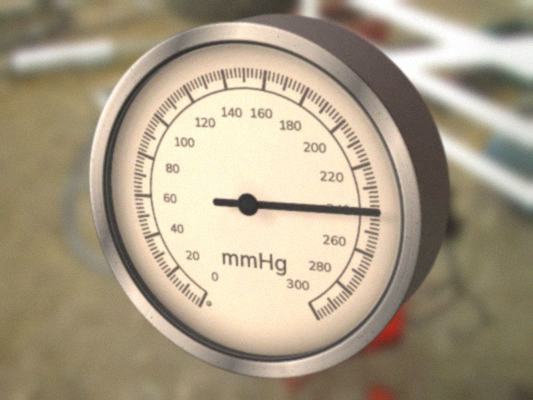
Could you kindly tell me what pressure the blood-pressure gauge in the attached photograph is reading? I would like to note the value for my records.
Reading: 240 mmHg
